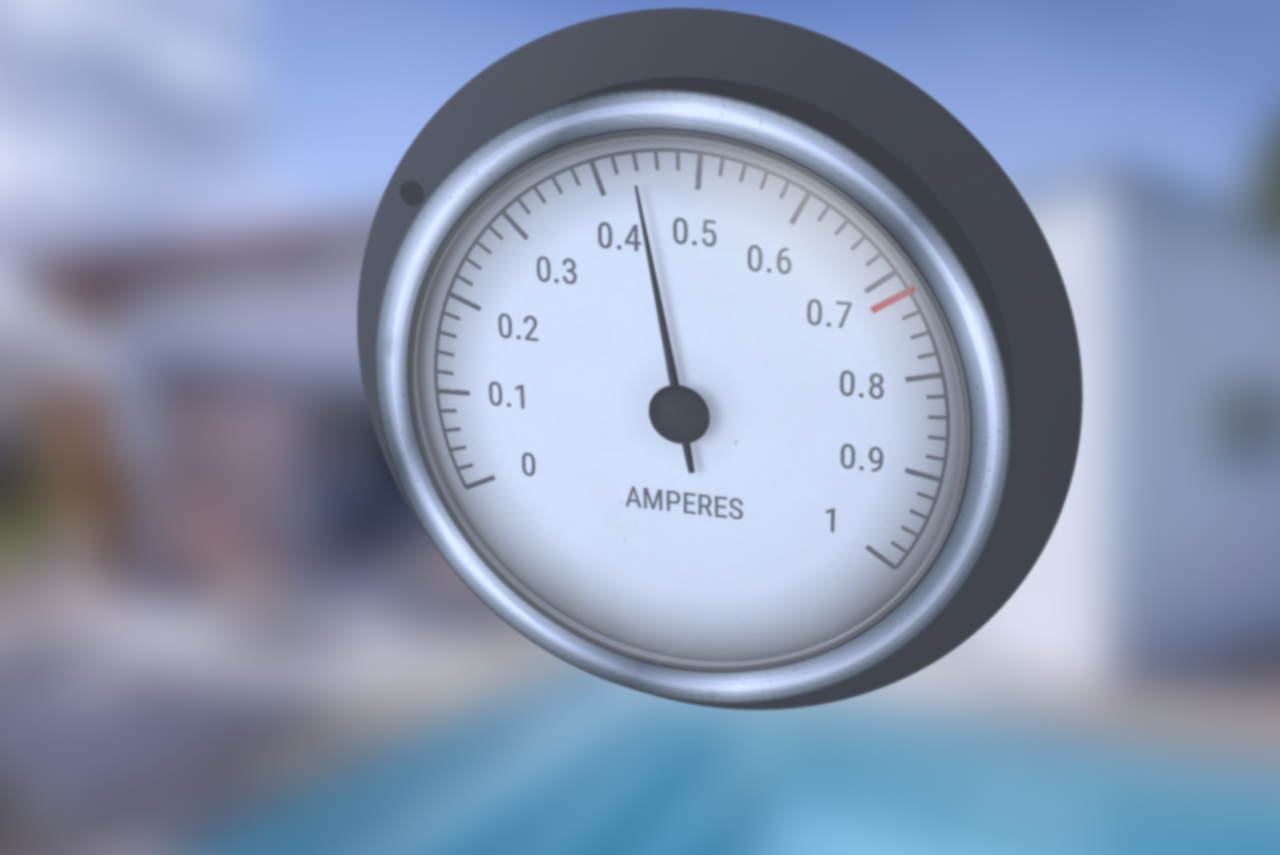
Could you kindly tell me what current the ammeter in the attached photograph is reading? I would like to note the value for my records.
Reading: 0.44 A
